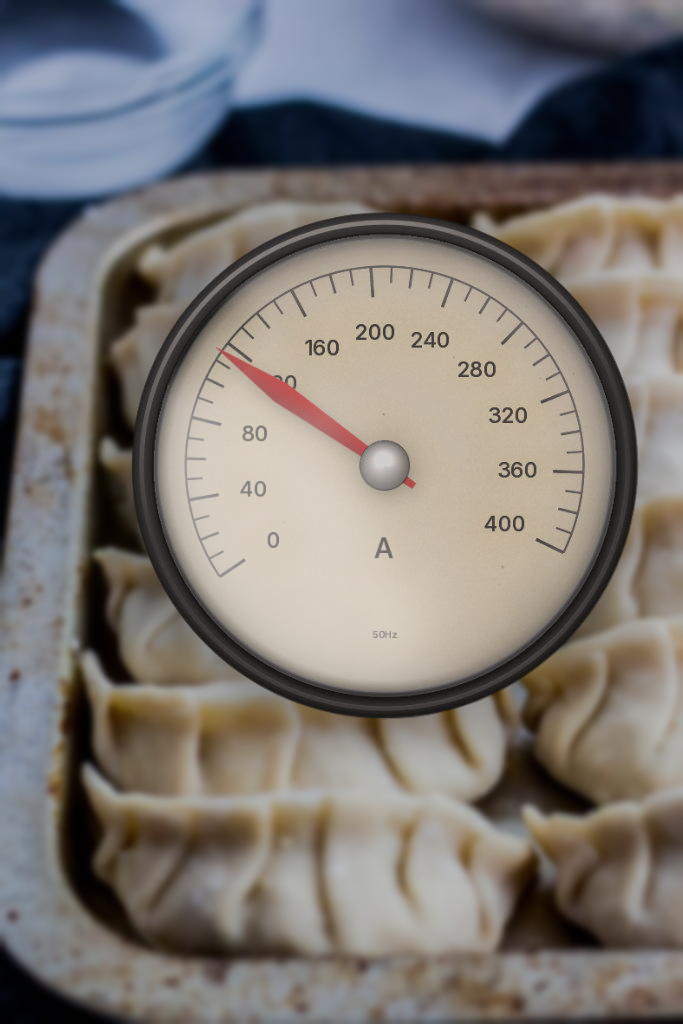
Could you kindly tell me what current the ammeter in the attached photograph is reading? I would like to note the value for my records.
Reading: 115 A
